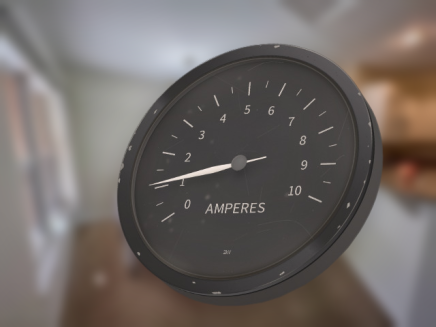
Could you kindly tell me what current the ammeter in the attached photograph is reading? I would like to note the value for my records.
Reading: 1 A
